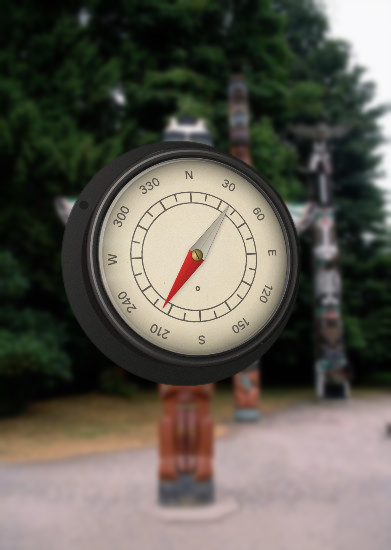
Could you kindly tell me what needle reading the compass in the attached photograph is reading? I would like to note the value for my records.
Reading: 217.5 °
